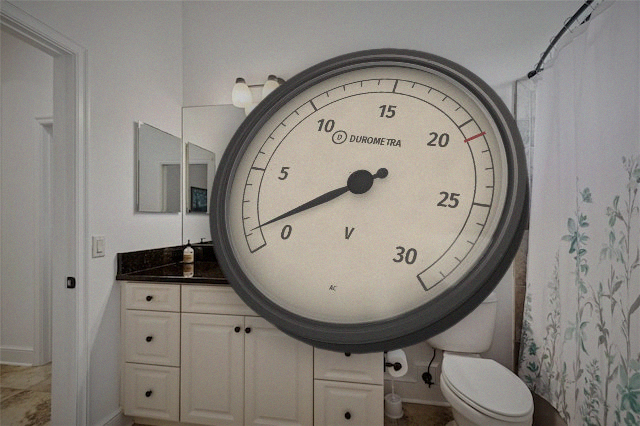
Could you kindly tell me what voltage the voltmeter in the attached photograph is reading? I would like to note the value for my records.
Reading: 1 V
